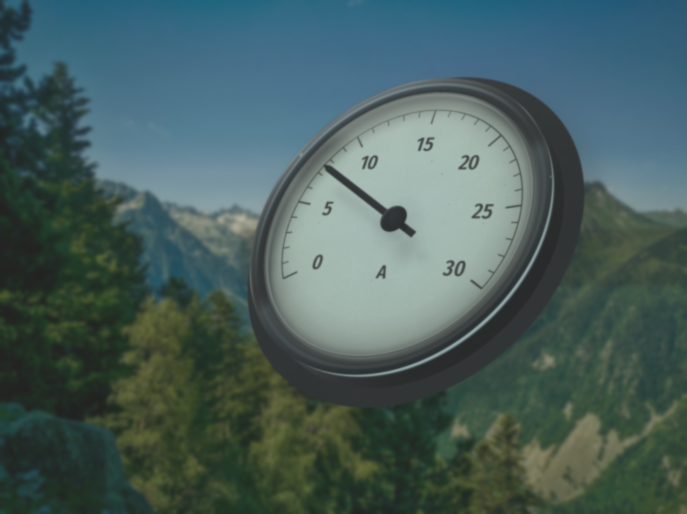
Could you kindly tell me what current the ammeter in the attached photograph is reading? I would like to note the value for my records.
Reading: 7.5 A
